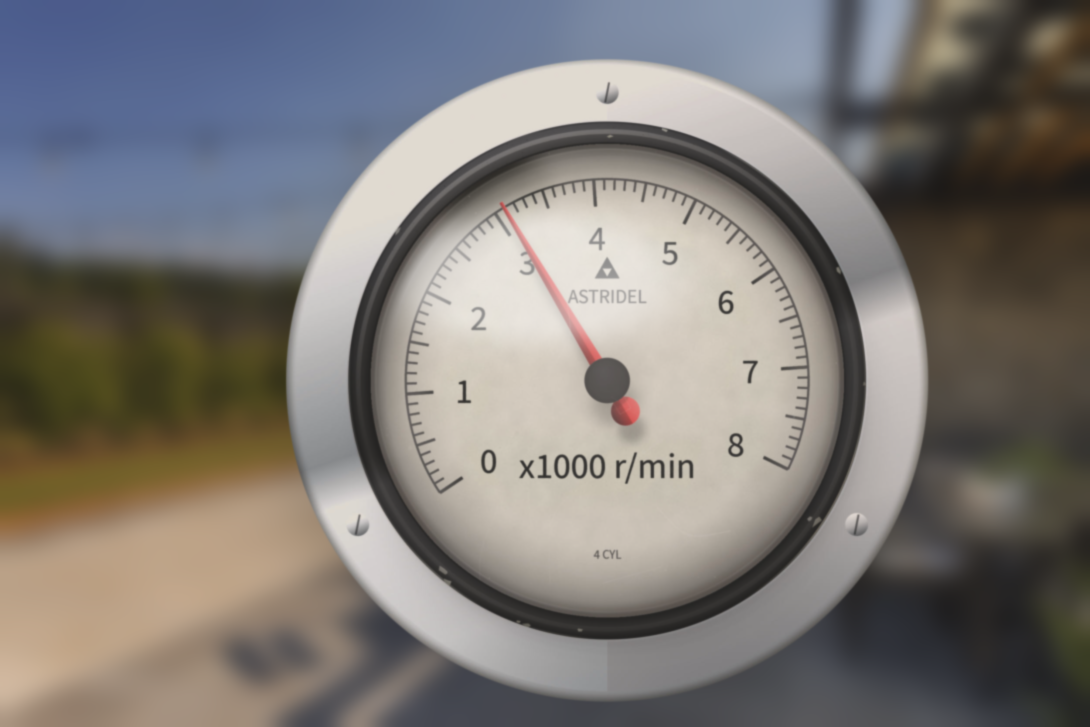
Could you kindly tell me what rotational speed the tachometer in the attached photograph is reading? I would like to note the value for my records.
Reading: 3100 rpm
